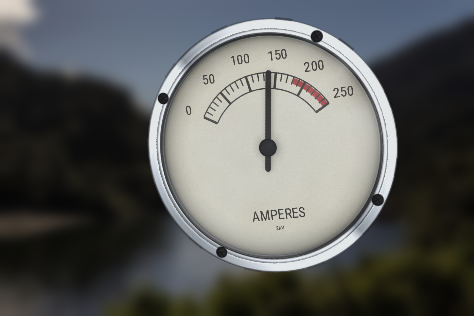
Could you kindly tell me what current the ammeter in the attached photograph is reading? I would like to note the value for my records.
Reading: 140 A
